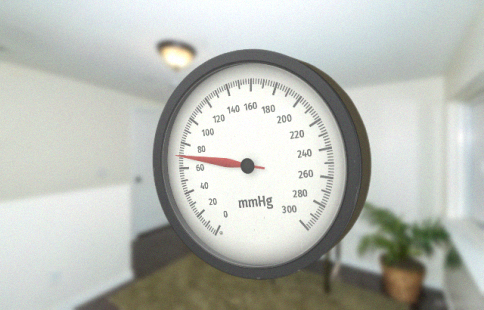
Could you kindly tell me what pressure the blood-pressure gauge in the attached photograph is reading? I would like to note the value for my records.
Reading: 70 mmHg
